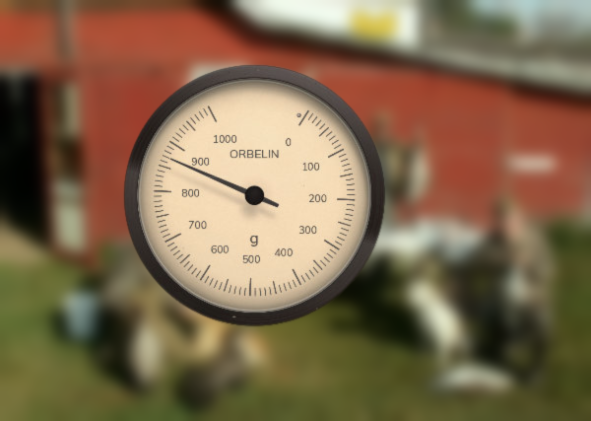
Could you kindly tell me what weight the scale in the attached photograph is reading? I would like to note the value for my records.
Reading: 870 g
